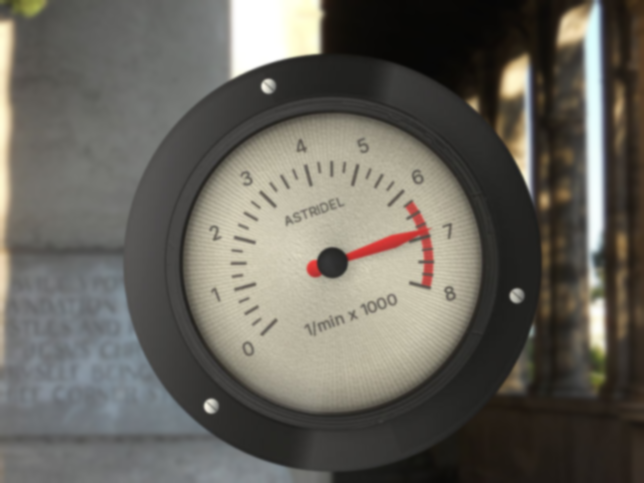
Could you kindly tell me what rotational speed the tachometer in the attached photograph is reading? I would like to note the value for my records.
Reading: 6875 rpm
